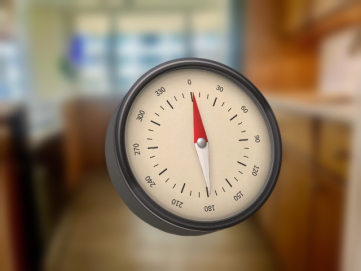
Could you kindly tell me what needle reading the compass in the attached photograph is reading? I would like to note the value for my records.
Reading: 0 °
